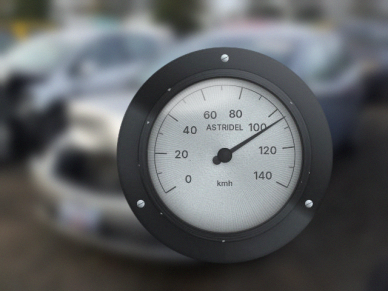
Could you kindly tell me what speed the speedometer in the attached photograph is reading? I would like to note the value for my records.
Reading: 105 km/h
